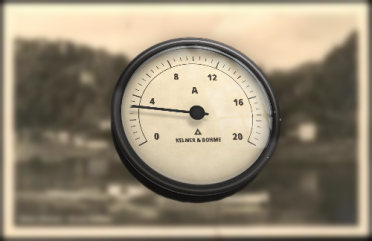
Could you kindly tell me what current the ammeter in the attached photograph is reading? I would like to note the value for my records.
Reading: 3 A
